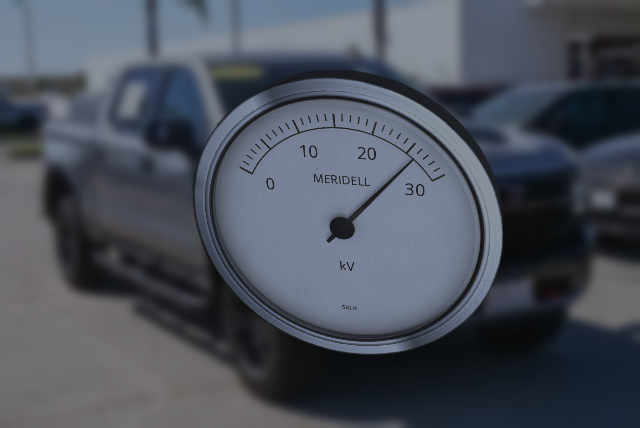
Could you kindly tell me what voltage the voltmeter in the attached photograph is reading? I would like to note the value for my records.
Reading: 26 kV
